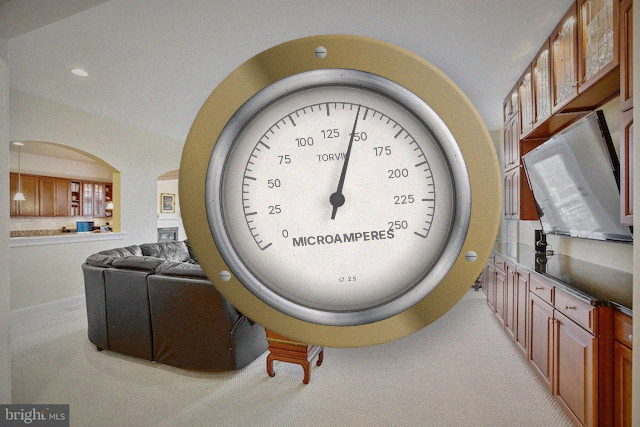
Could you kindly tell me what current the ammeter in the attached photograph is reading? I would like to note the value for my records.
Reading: 145 µA
